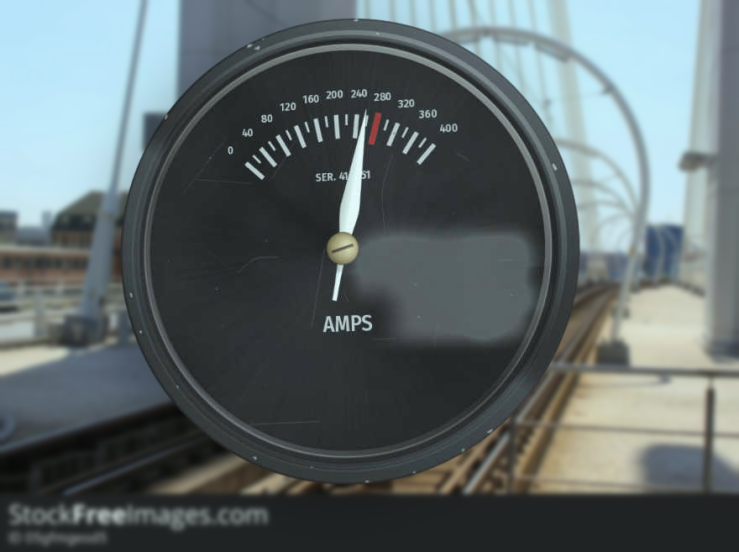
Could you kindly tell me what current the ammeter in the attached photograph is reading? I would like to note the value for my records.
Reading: 260 A
